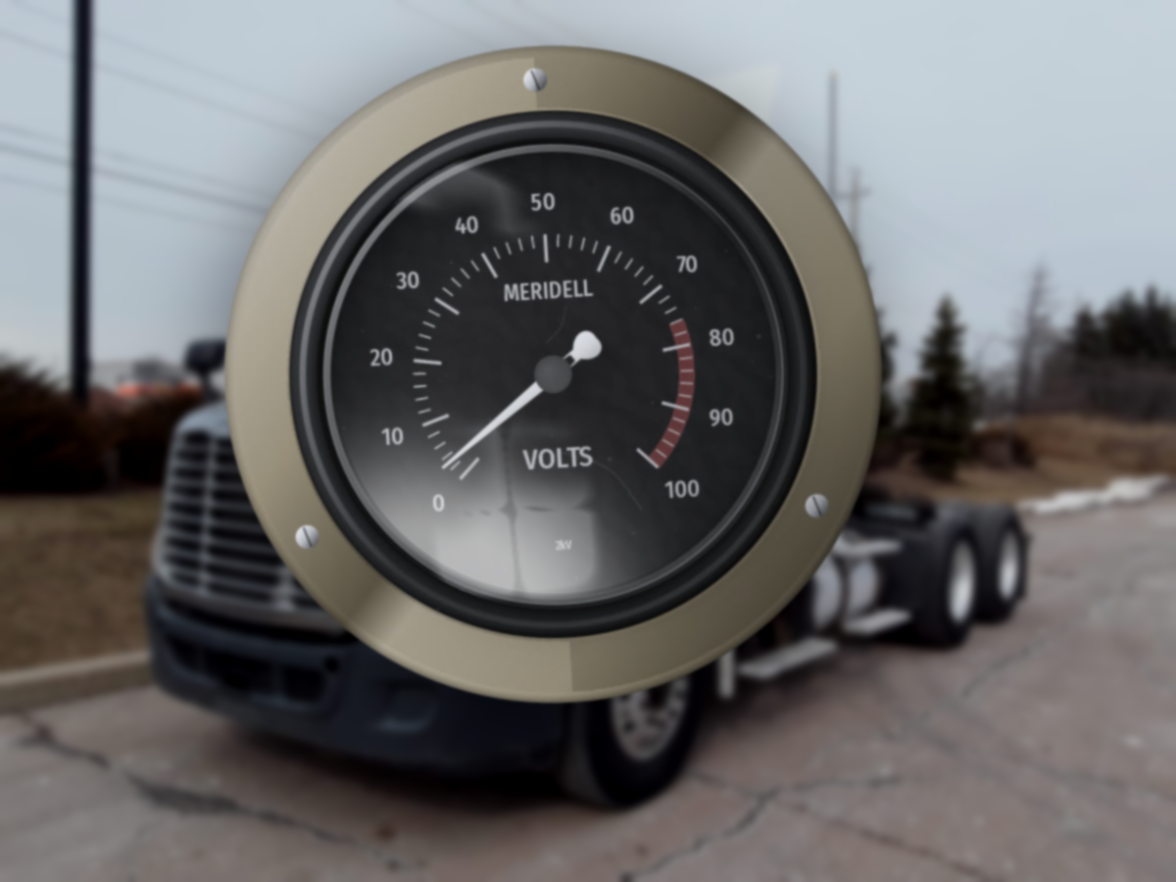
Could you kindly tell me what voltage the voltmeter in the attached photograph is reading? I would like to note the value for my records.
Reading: 3 V
